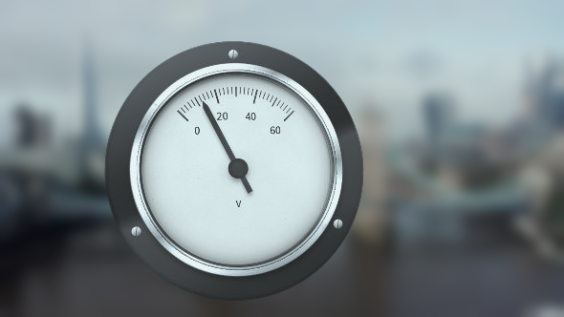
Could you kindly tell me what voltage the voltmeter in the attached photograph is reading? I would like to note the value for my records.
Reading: 12 V
